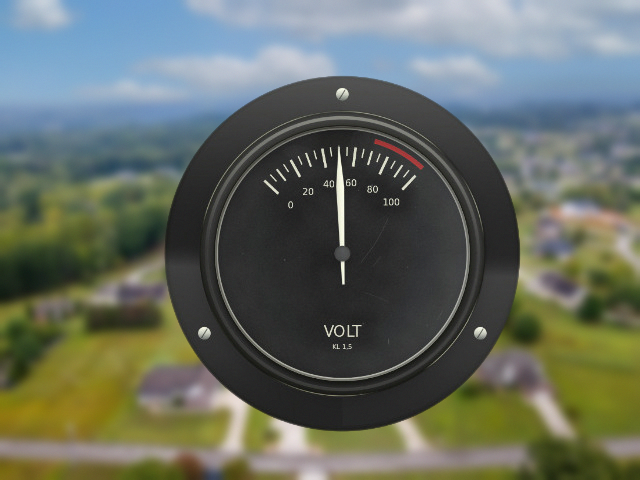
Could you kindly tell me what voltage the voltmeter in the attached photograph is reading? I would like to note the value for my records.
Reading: 50 V
